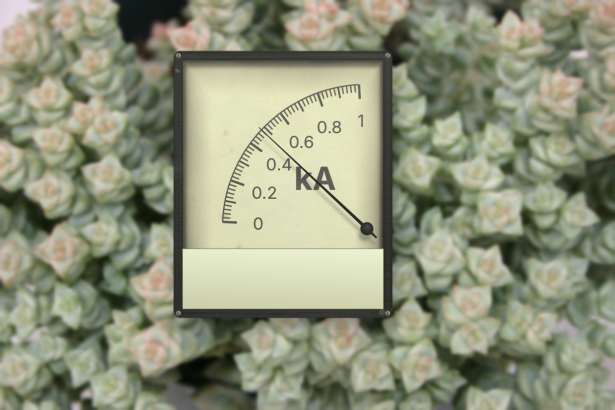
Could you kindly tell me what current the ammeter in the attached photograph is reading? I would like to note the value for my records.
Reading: 0.48 kA
